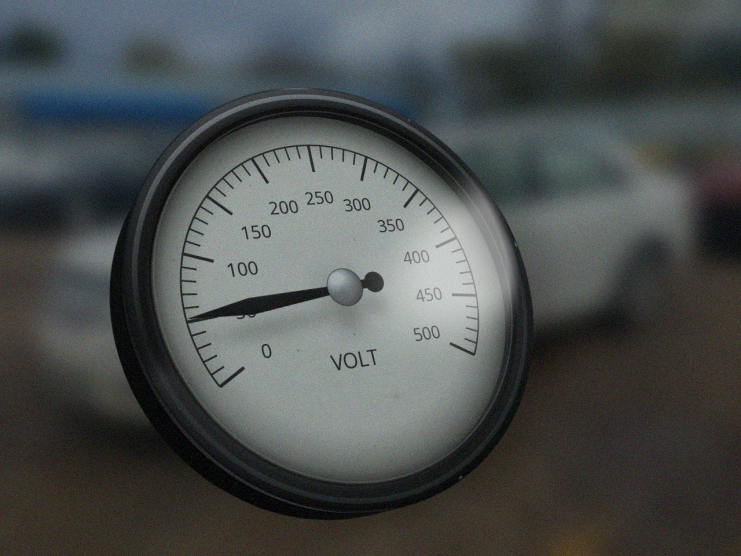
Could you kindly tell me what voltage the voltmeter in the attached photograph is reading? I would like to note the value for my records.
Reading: 50 V
